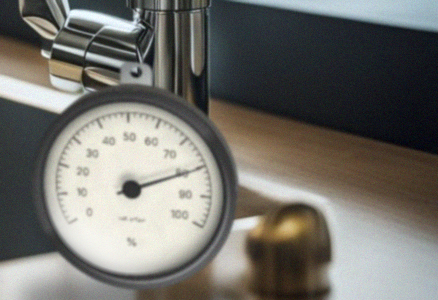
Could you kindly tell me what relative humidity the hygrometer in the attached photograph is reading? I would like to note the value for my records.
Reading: 80 %
